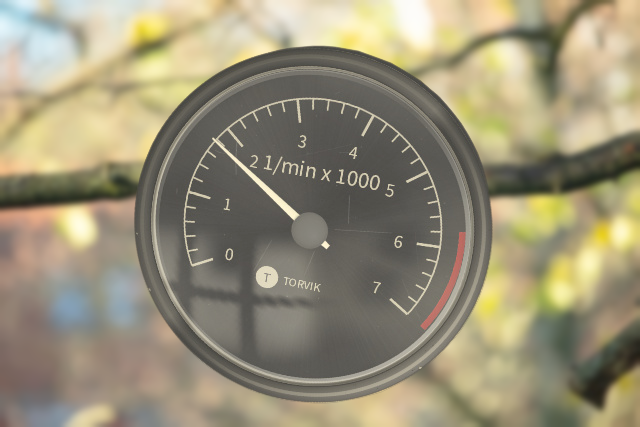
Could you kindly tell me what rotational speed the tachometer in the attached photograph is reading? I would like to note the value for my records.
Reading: 1800 rpm
